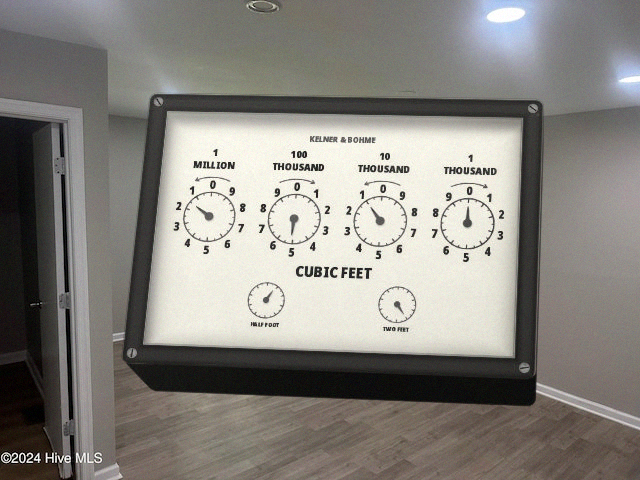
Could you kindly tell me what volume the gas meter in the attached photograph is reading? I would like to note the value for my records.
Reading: 151000 ft³
